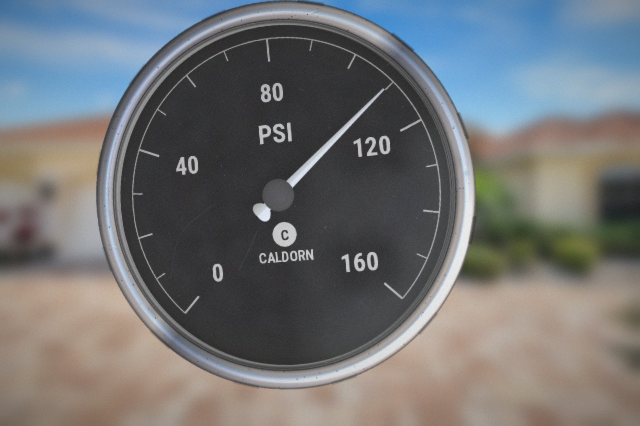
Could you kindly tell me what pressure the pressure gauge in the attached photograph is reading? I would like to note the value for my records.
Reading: 110 psi
